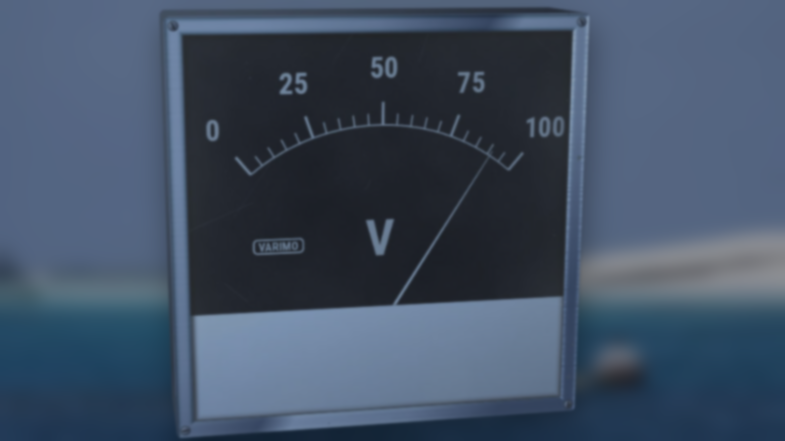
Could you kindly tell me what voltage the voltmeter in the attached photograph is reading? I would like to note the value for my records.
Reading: 90 V
